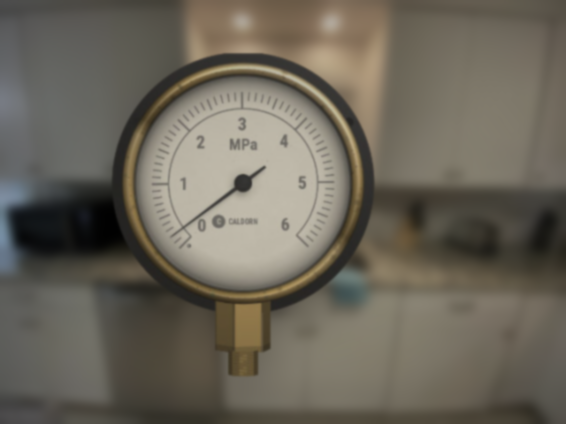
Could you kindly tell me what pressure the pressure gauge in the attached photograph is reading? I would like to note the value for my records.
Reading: 0.2 MPa
